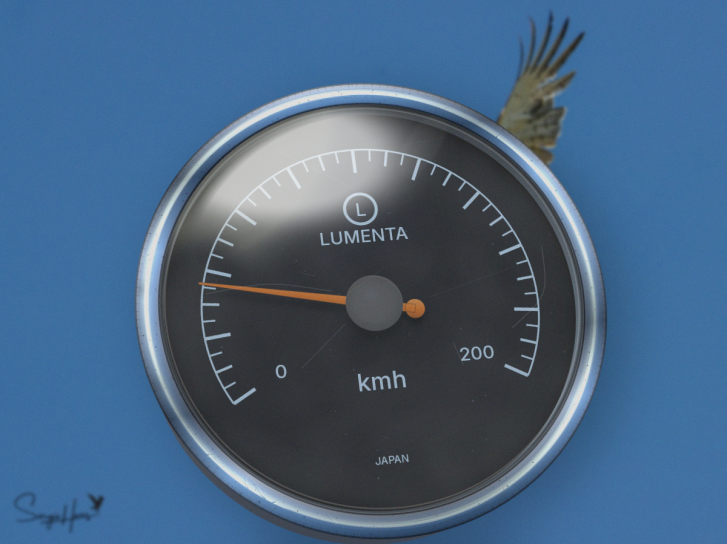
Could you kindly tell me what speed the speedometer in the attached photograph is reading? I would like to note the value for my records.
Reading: 35 km/h
